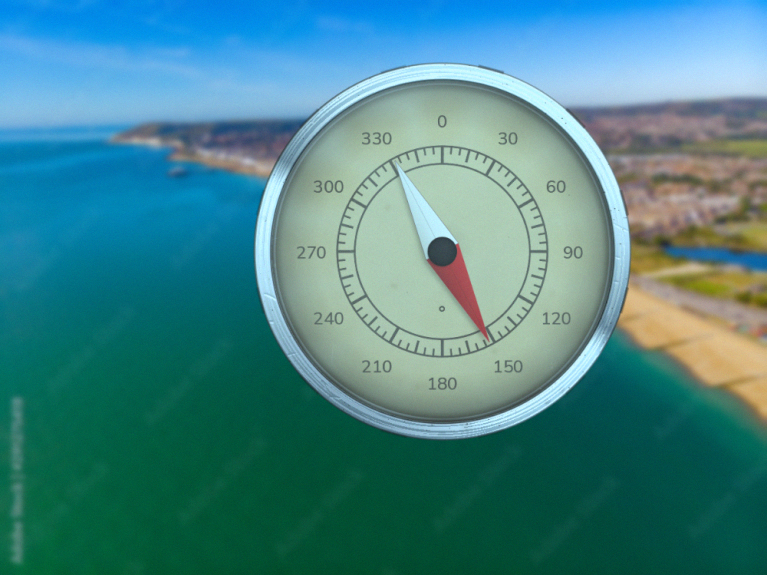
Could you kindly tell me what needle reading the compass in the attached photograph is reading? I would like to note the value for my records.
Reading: 152.5 °
